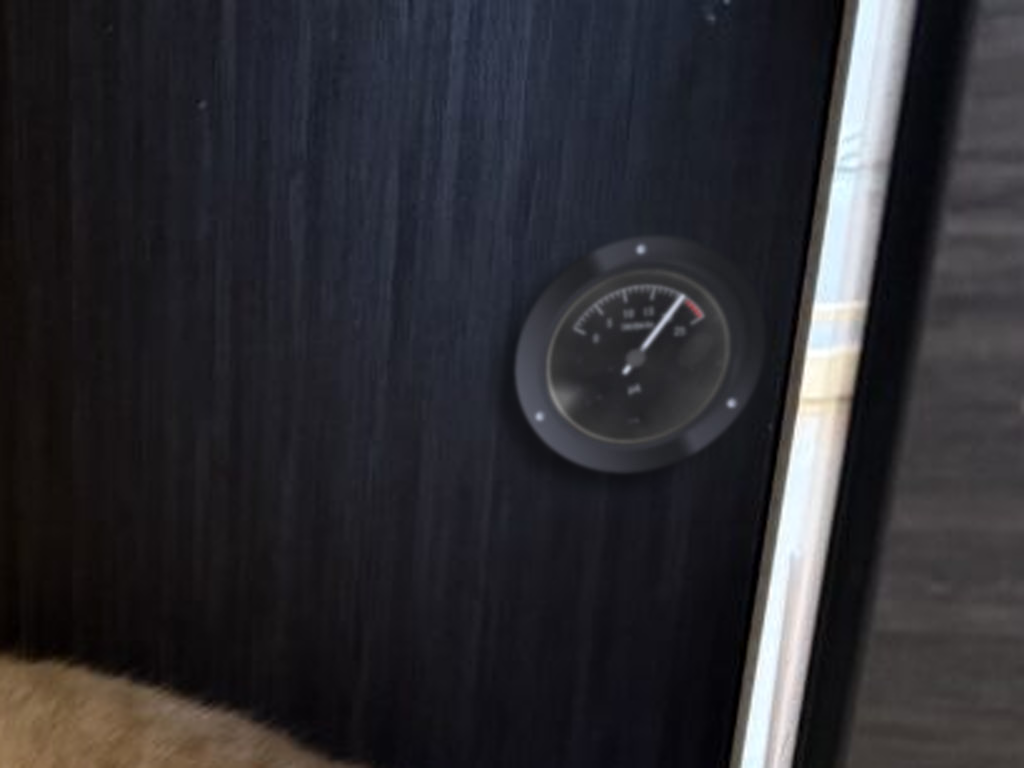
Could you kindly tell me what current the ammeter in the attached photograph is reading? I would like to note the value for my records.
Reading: 20 µA
